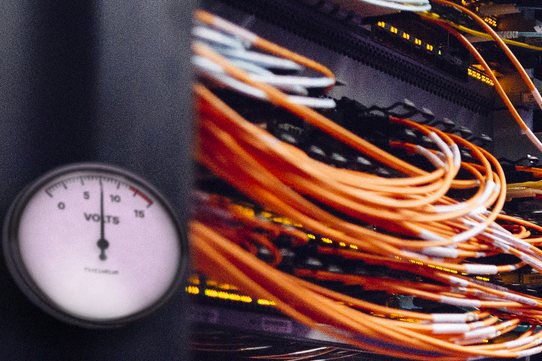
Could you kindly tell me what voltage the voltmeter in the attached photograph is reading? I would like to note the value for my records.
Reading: 7.5 V
